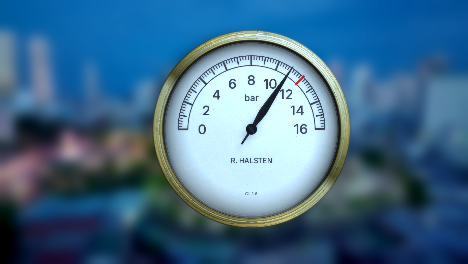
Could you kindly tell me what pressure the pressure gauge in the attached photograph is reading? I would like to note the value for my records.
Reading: 11 bar
